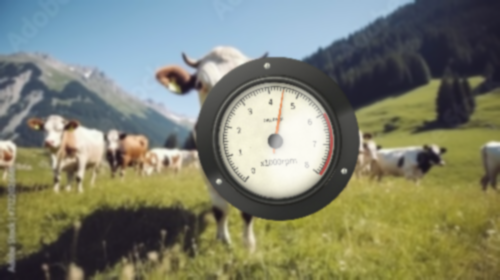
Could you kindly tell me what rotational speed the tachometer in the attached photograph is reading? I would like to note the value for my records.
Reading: 4500 rpm
